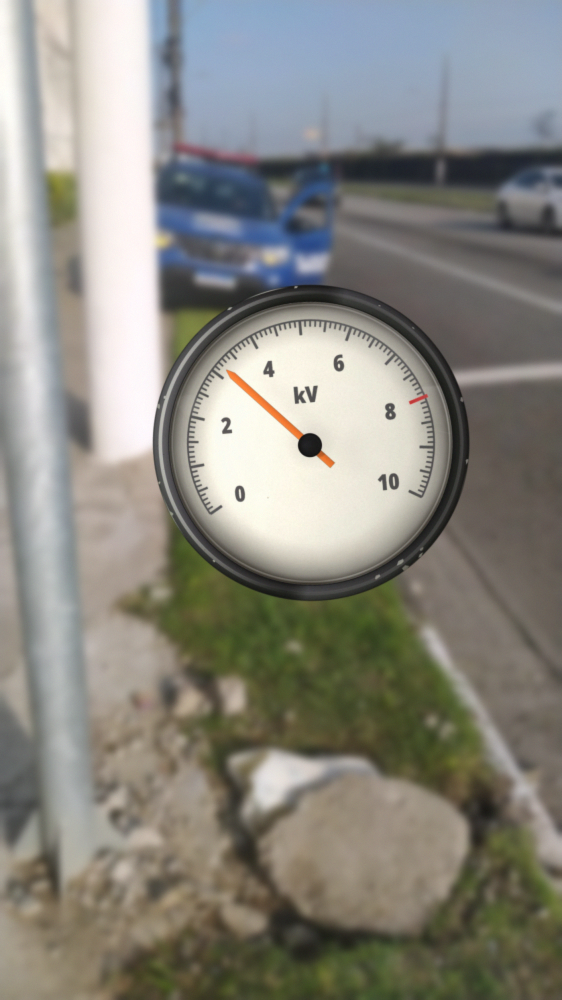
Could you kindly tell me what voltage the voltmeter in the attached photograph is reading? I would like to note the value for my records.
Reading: 3.2 kV
